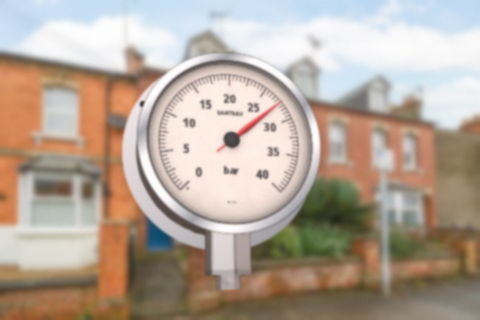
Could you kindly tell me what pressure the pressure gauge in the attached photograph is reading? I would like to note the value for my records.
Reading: 27.5 bar
